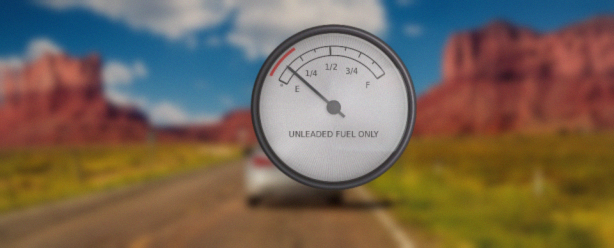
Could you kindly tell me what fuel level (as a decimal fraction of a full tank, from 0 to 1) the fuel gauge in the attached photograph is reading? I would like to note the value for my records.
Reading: 0.125
